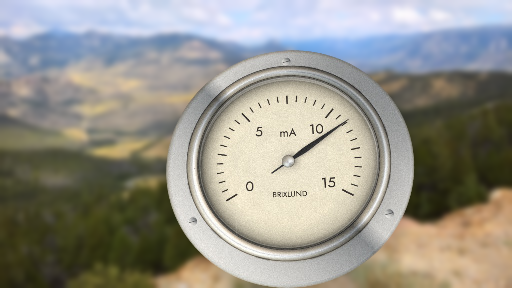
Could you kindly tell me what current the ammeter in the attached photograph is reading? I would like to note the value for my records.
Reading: 11 mA
